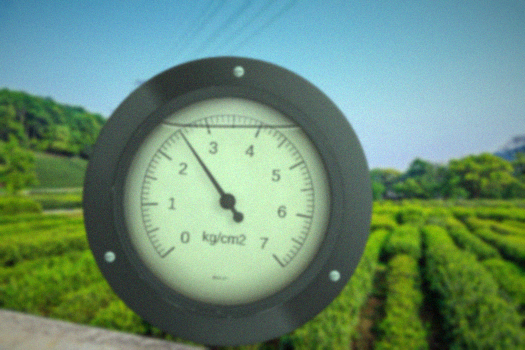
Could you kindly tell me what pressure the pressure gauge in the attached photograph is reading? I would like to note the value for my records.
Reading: 2.5 kg/cm²
